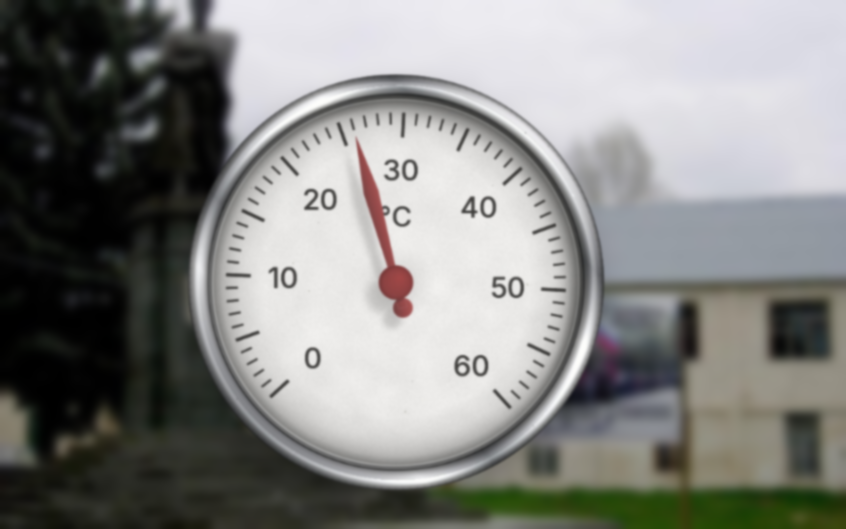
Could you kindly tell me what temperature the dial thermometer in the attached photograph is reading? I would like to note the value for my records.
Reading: 26 °C
